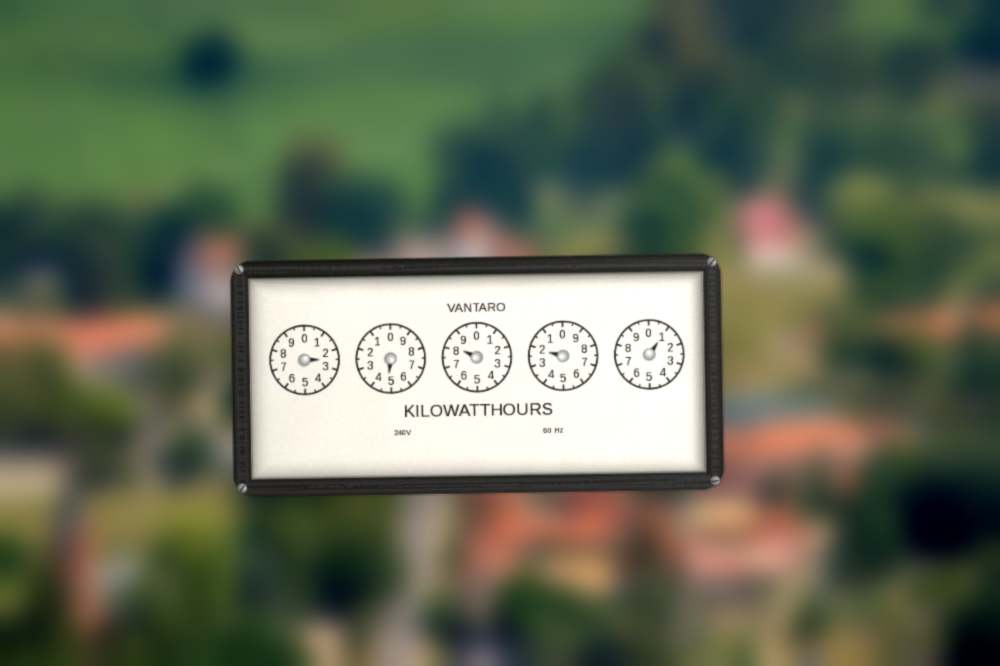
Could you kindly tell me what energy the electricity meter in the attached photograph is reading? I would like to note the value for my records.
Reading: 24821 kWh
